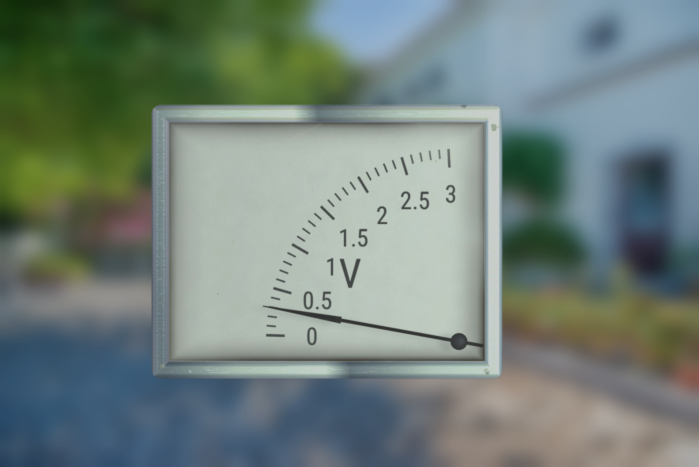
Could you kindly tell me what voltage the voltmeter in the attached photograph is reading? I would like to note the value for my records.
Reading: 0.3 V
